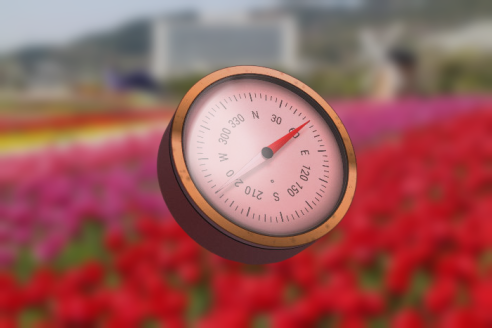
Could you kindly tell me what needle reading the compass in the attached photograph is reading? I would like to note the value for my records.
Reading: 60 °
